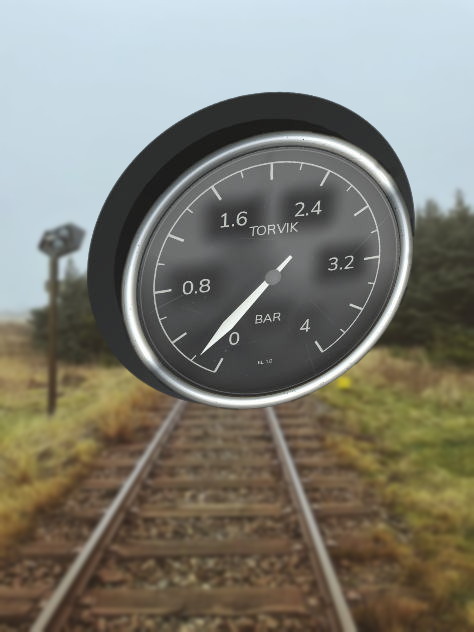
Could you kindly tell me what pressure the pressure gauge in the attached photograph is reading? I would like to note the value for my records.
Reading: 0.2 bar
